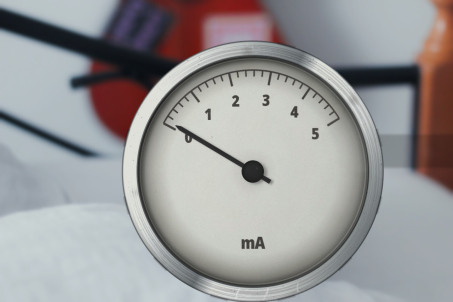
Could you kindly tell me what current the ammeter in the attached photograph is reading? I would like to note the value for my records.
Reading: 0.1 mA
